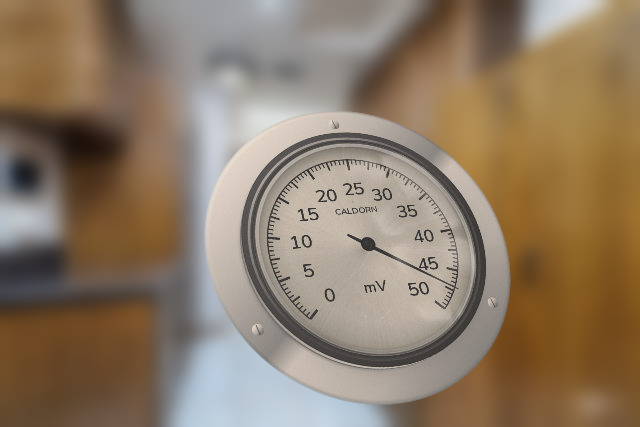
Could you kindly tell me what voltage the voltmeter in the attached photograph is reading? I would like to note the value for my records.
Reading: 47.5 mV
